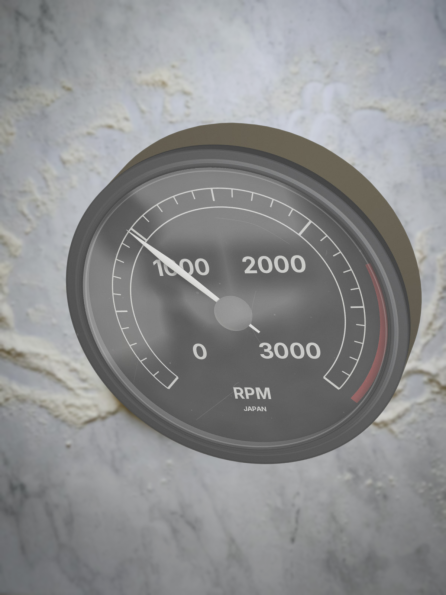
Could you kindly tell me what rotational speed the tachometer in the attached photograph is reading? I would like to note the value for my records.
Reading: 1000 rpm
